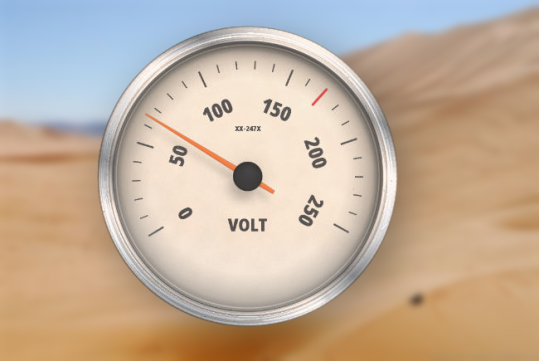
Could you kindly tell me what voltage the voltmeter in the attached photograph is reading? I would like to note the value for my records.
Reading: 65 V
